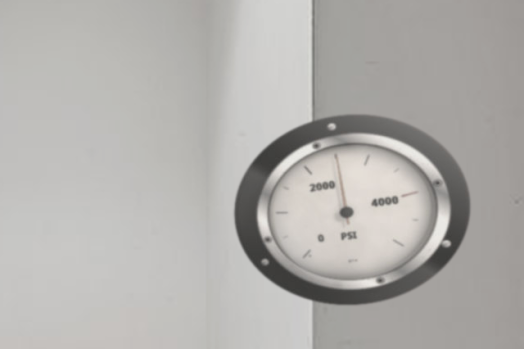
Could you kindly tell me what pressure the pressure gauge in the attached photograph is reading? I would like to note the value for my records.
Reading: 2500 psi
